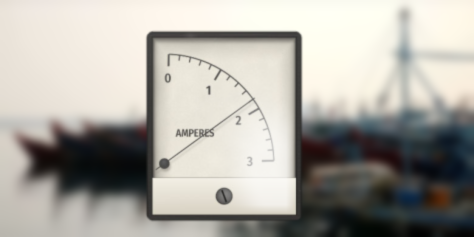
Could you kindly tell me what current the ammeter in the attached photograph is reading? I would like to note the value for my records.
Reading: 1.8 A
